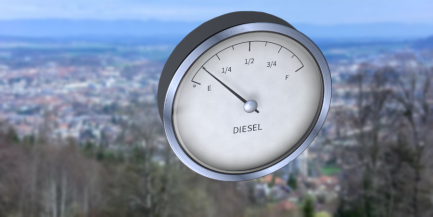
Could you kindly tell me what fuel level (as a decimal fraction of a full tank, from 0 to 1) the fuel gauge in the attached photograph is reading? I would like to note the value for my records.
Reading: 0.125
